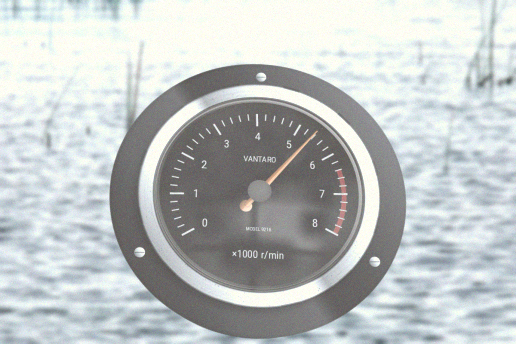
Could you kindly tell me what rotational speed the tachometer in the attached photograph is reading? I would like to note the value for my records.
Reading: 5400 rpm
